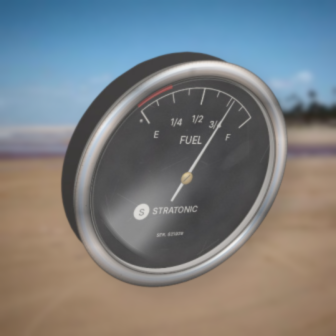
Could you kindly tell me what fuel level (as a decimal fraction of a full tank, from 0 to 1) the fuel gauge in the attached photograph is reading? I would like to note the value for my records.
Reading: 0.75
